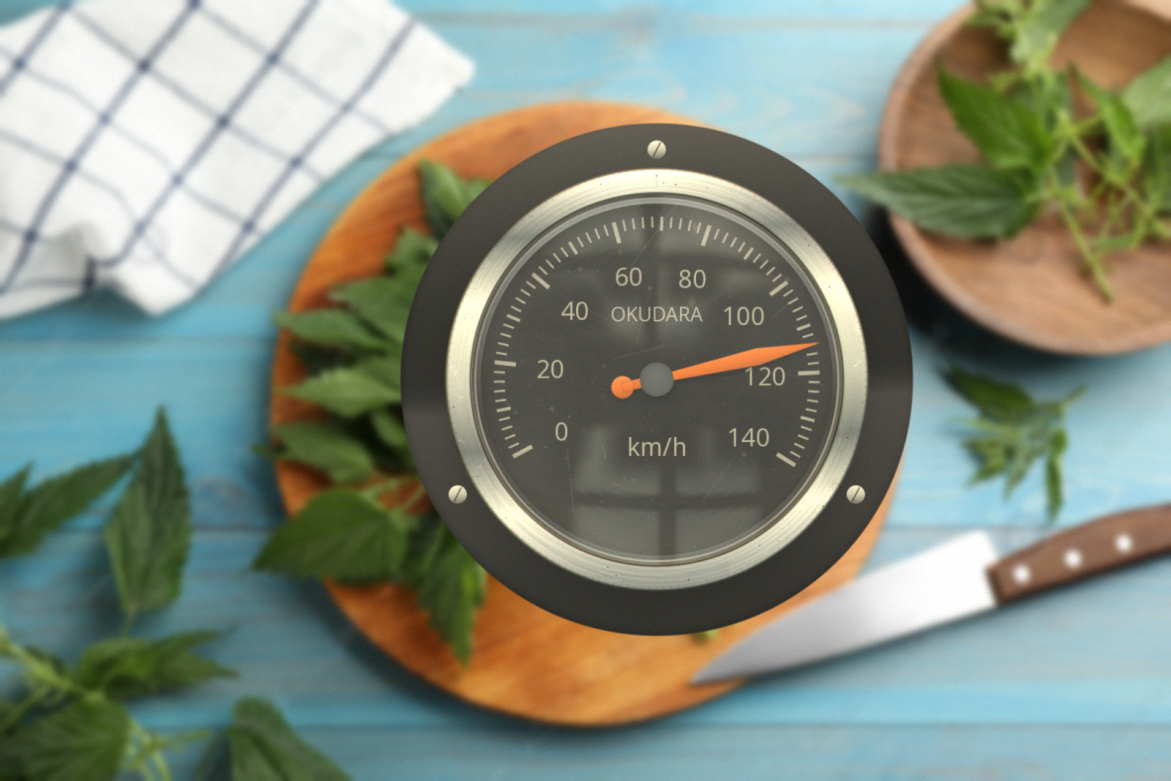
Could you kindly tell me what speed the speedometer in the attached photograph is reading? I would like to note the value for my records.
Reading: 114 km/h
